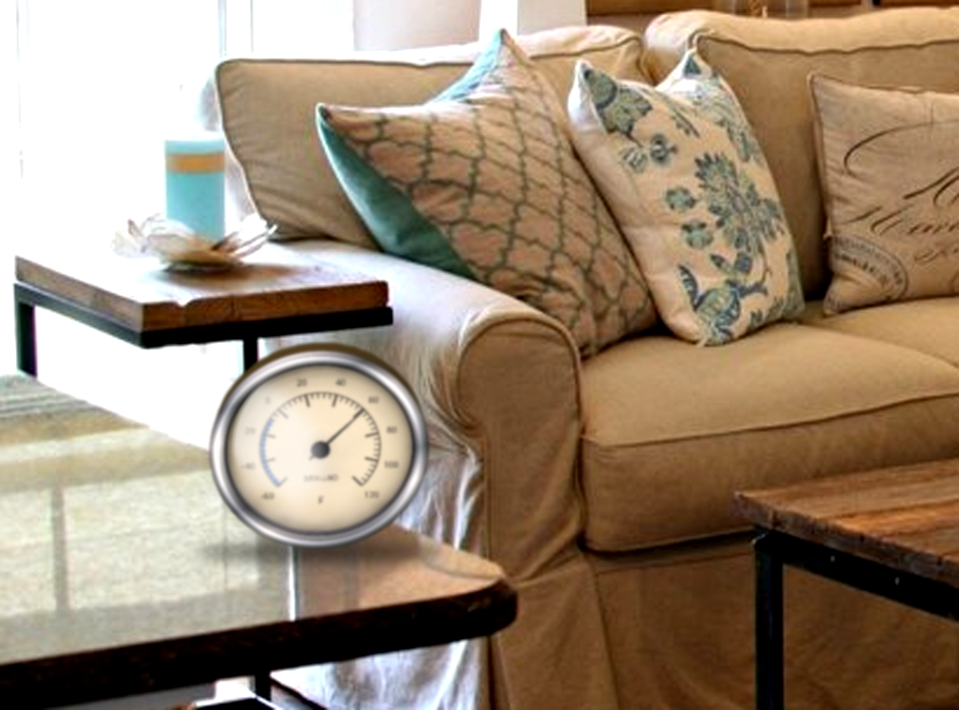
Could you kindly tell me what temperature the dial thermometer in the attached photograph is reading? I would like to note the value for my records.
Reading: 60 °F
